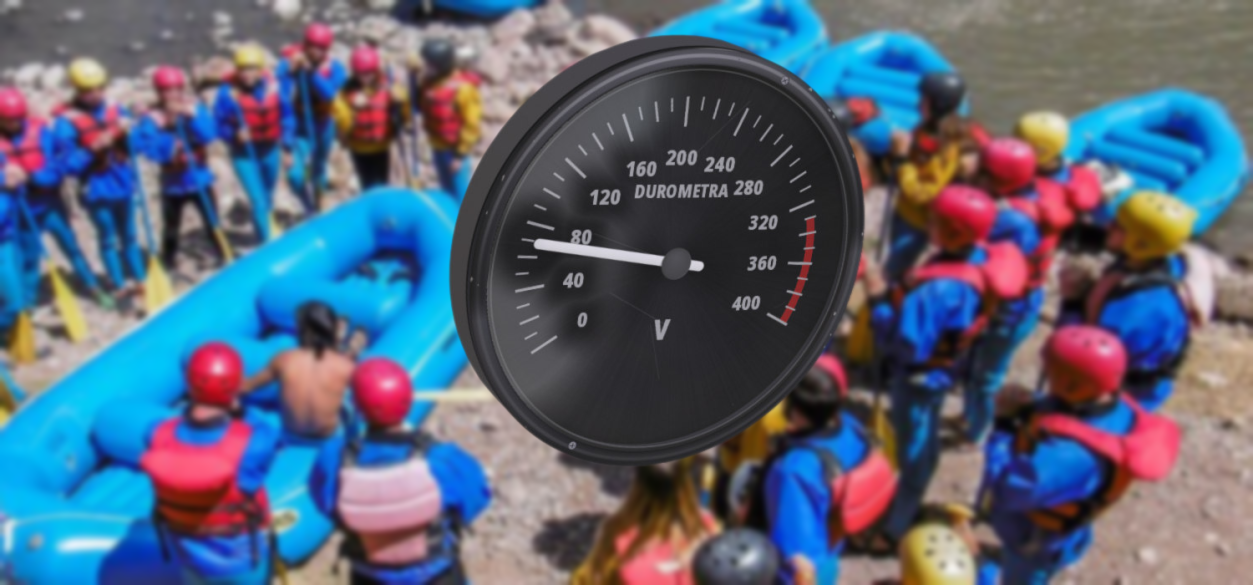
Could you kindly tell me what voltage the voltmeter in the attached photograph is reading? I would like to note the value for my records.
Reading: 70 V
